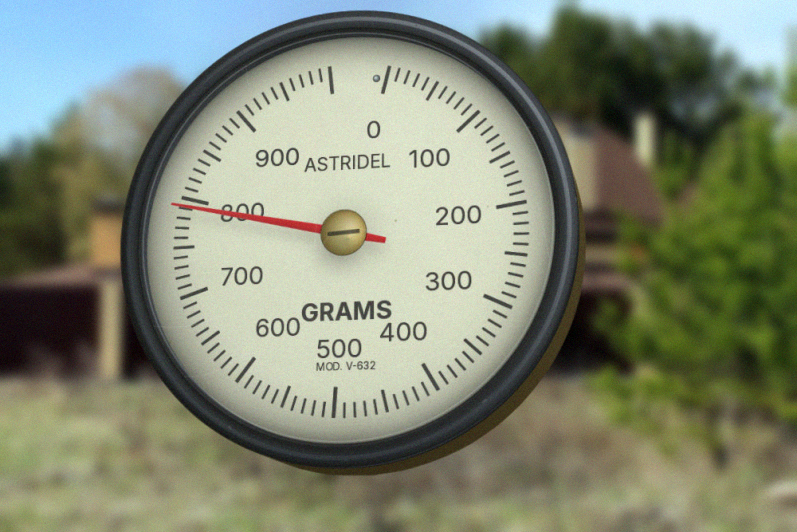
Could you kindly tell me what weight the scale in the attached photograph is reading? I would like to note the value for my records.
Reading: 790 g
